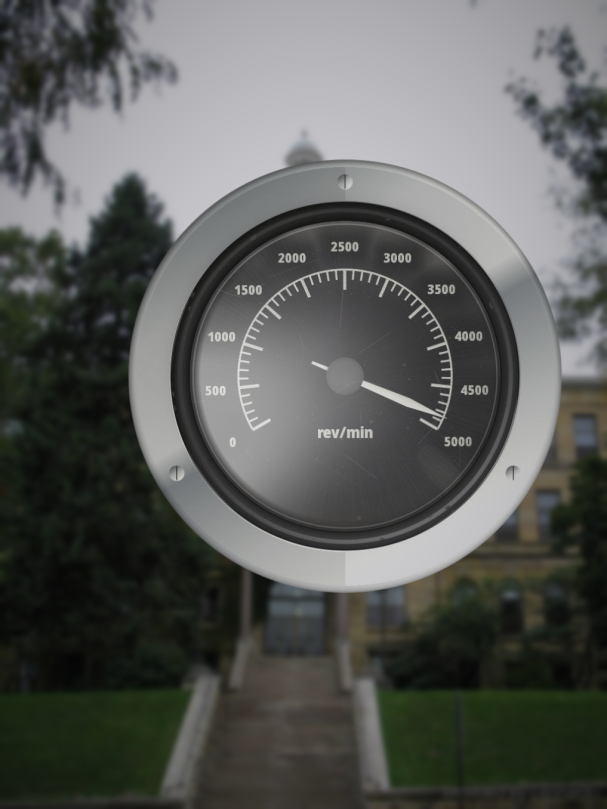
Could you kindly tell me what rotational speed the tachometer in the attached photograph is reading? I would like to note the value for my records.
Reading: 4850 rpm
